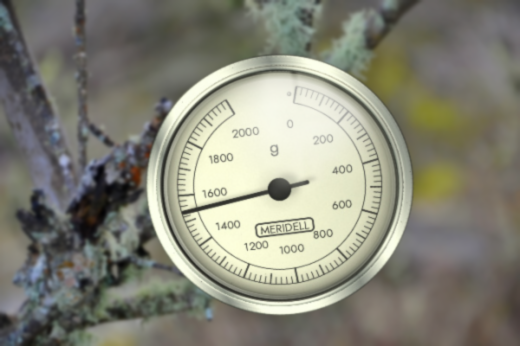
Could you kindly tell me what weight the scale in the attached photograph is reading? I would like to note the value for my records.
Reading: 1540 g
